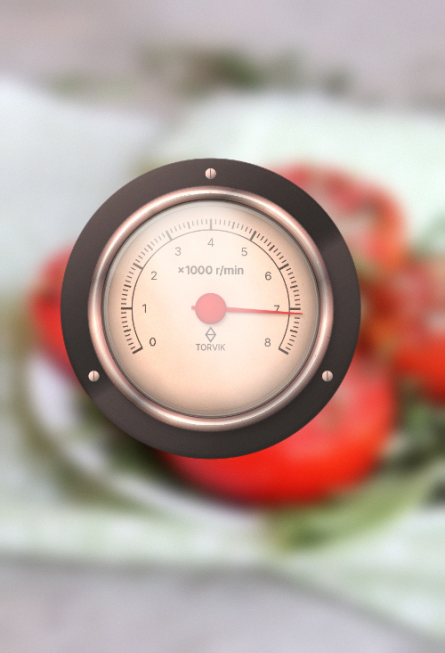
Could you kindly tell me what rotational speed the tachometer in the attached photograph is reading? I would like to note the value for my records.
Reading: 7100 rpm
